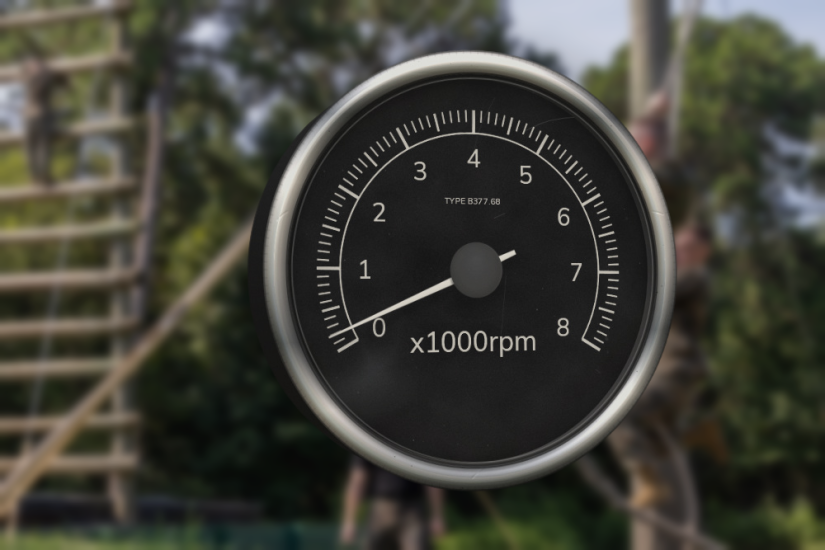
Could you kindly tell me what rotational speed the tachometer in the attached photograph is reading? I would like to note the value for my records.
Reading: 200 rpm
